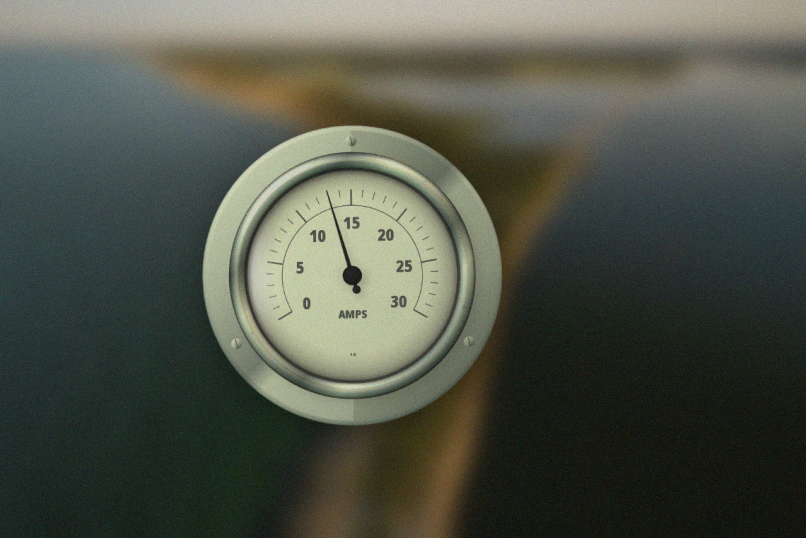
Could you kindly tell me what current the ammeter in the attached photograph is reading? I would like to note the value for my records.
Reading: 13 A
